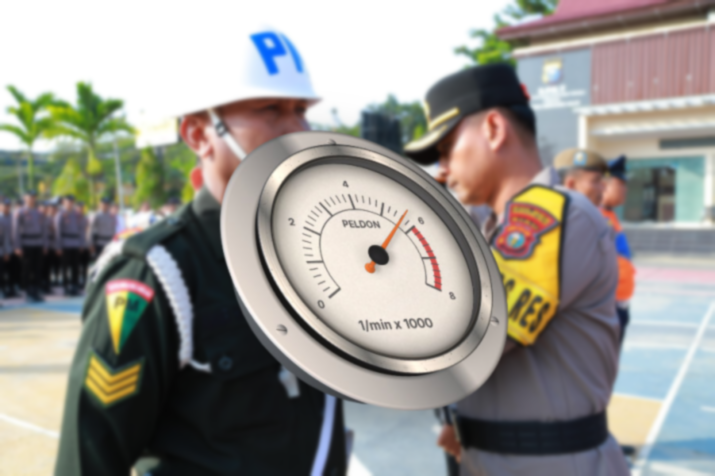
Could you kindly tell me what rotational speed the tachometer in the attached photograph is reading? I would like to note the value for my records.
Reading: 5600 rpm
